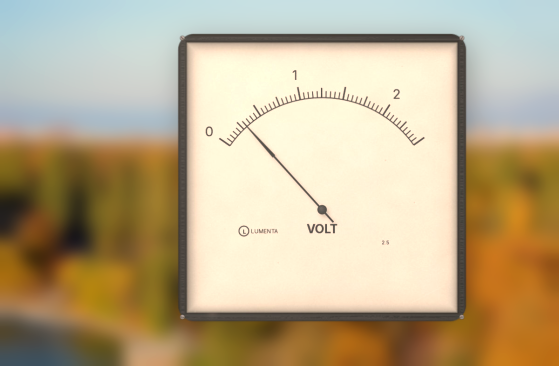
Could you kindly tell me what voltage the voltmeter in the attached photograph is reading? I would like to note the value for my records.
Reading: 0.3 V
